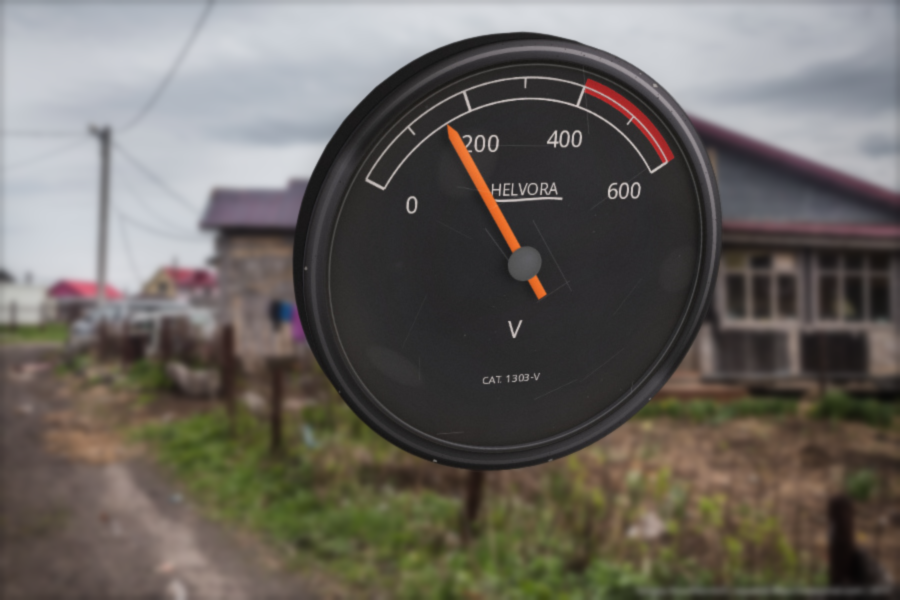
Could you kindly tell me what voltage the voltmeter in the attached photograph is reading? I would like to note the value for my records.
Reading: 150 V
